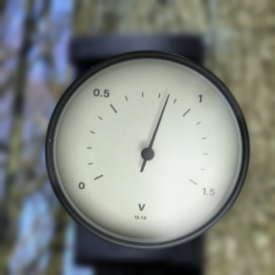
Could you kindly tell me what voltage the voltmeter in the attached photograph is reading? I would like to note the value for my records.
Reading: 0.85 V
